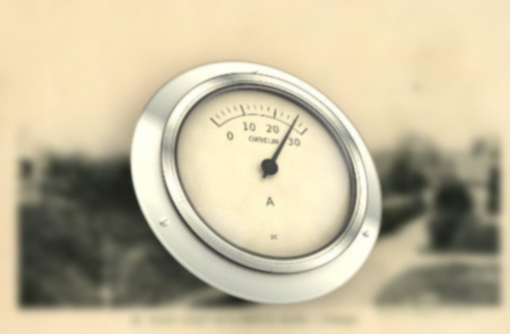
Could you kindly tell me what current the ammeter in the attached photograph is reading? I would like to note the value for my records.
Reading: 26 A
